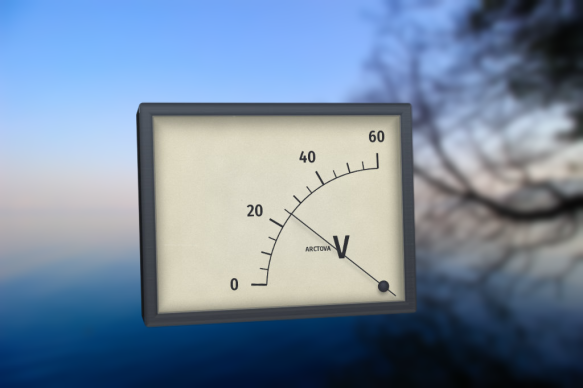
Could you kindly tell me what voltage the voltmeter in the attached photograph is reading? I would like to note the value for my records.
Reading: 25 V
